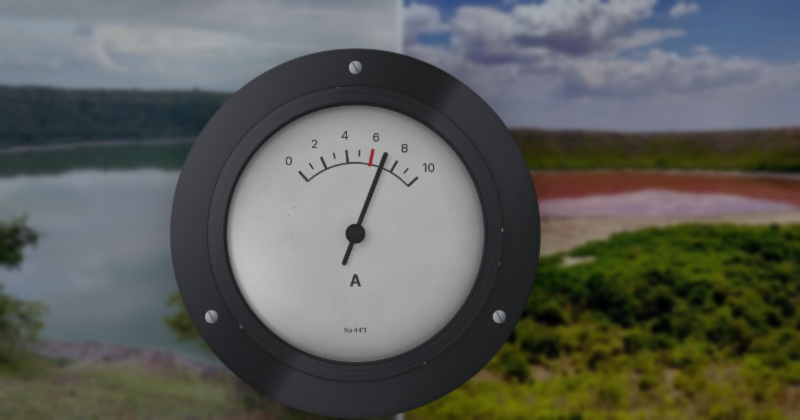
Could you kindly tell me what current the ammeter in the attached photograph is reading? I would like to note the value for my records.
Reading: 7 A
